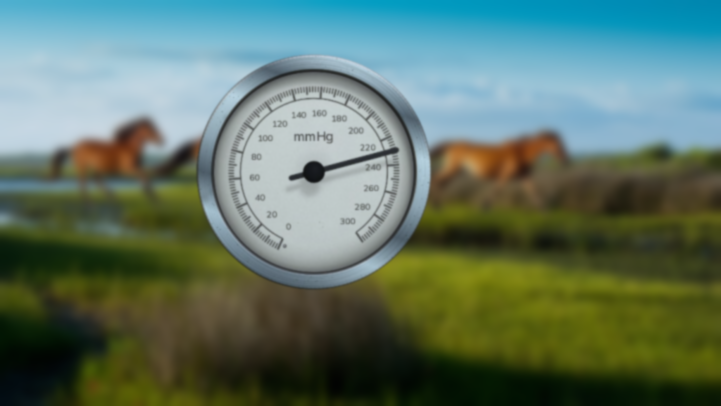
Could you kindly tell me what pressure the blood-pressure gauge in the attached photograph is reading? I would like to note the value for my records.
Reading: 230 mmHg
